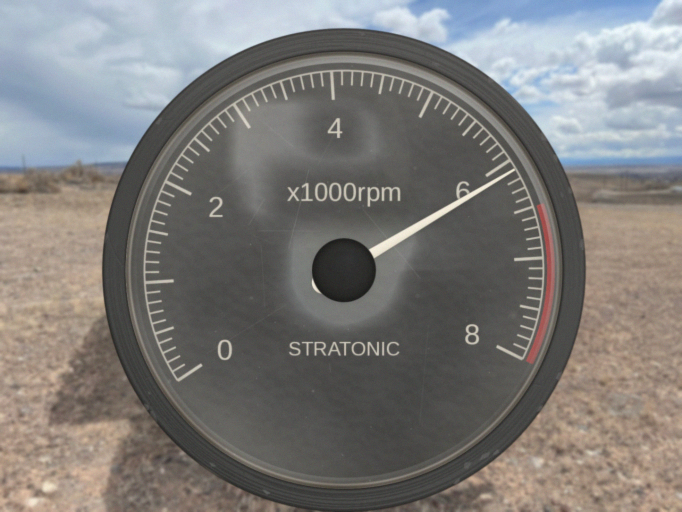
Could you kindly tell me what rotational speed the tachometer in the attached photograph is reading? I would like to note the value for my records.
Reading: 6100 rpm
